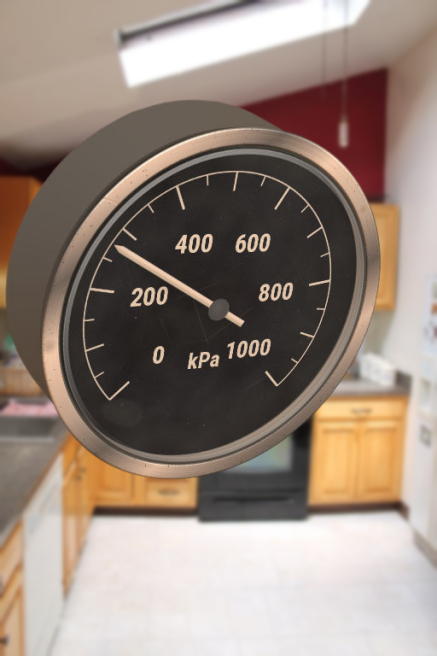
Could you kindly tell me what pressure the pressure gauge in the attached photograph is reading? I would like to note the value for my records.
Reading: 275 kPa
